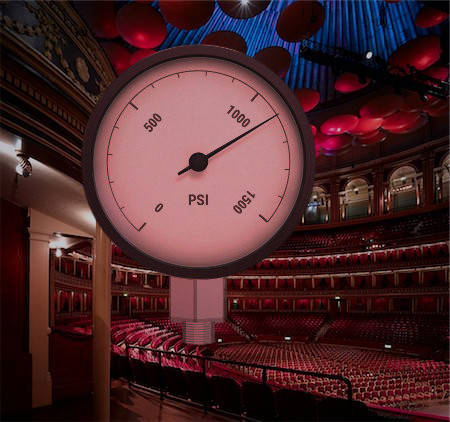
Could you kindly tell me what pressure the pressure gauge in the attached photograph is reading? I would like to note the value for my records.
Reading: 1100 psi
